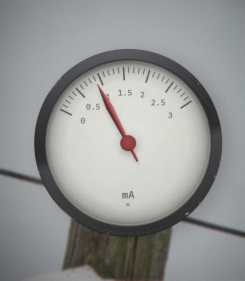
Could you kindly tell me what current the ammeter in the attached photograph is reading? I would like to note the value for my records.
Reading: 0.9 mA
